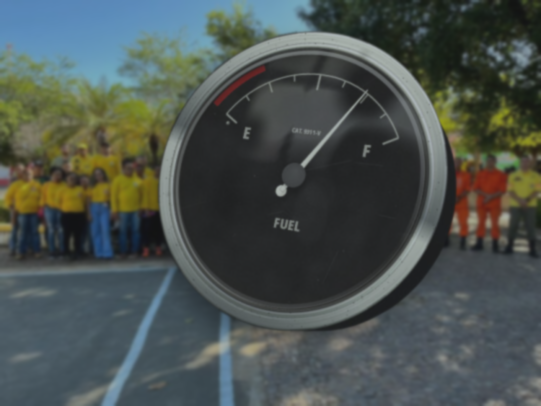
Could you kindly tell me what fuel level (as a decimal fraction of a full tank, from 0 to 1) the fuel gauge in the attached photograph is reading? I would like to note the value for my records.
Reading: 0.75
